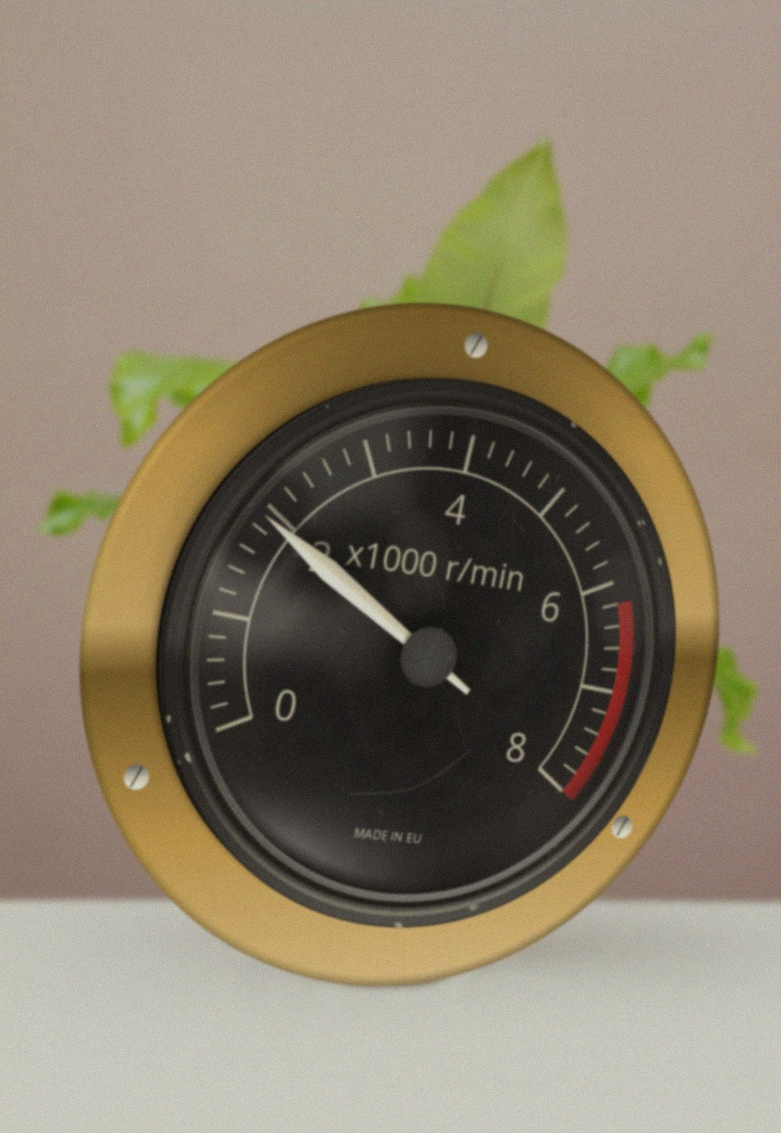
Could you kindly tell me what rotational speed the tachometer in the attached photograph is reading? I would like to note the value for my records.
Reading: 1900 rpm
